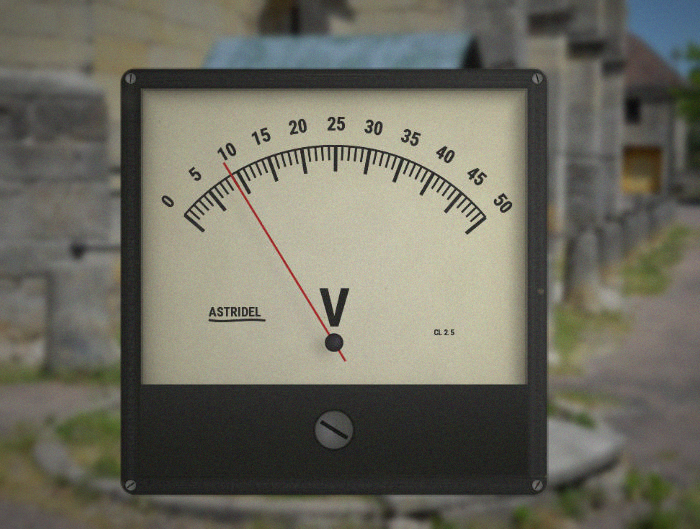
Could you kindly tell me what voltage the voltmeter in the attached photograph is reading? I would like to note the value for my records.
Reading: 9 V
